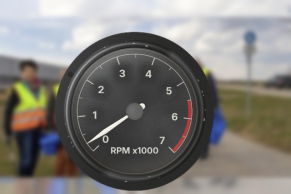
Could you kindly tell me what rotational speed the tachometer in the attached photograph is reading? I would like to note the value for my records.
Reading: 250 rpm
